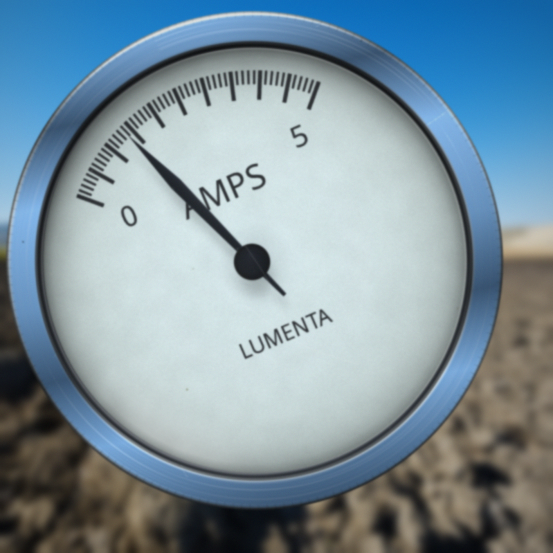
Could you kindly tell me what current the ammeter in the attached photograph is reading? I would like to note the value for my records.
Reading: 1.4 A
